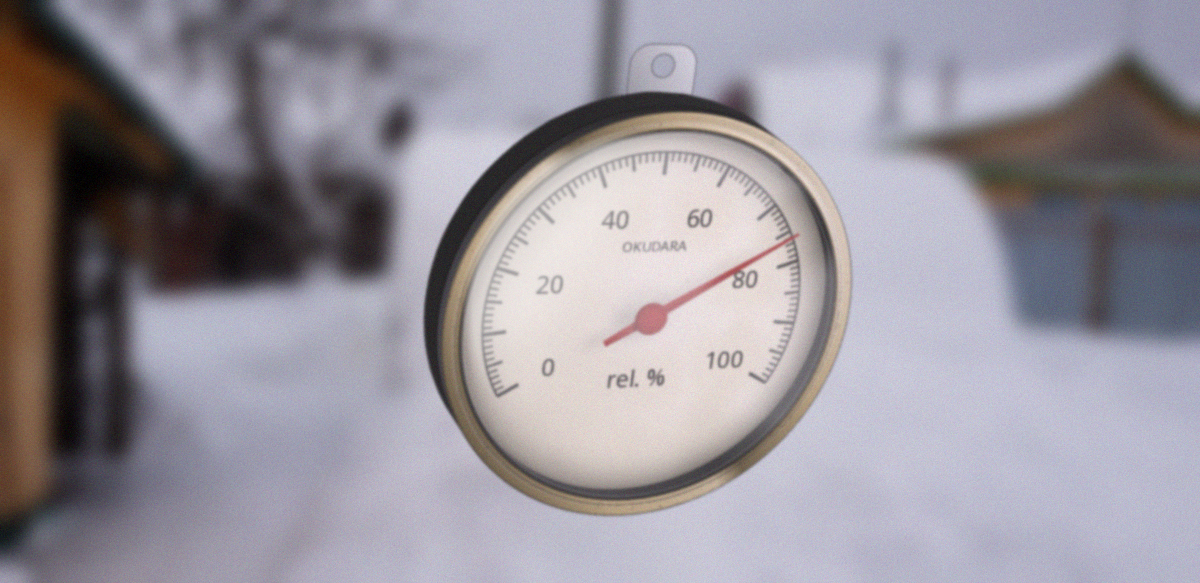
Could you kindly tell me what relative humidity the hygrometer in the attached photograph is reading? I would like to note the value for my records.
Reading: 75 %
